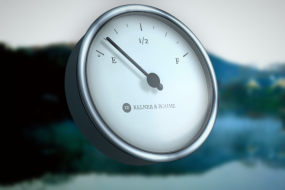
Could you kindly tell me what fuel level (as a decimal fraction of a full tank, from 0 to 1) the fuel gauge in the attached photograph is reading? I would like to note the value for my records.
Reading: 0.125
